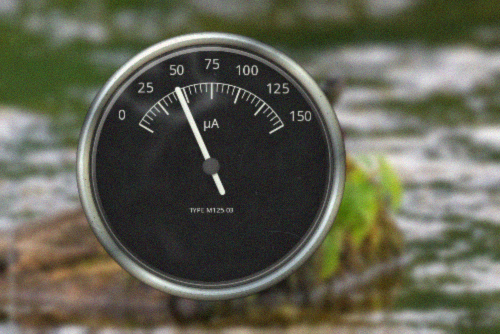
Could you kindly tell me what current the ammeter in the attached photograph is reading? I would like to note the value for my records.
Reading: 45 µA
